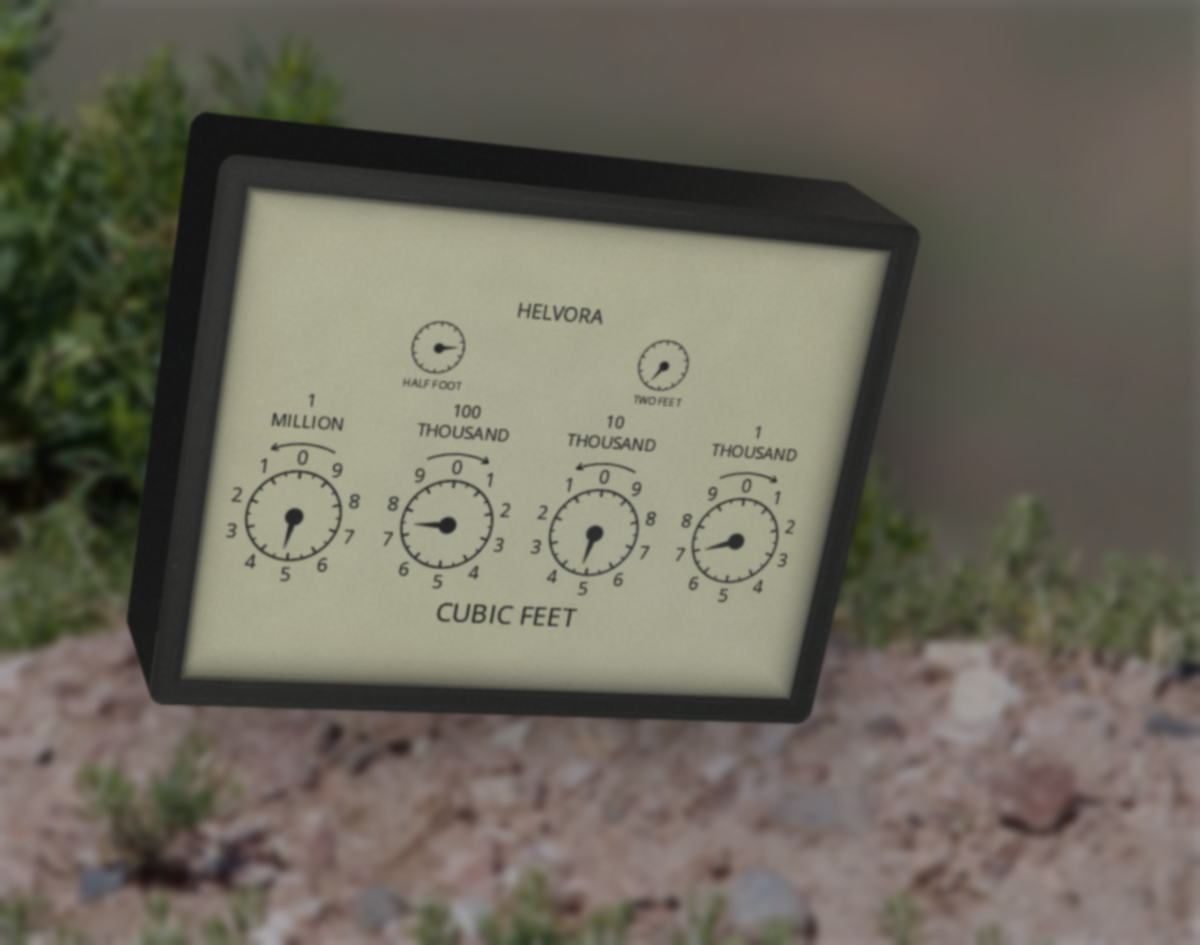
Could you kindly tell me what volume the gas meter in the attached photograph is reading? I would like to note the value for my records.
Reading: 474700 ft³
